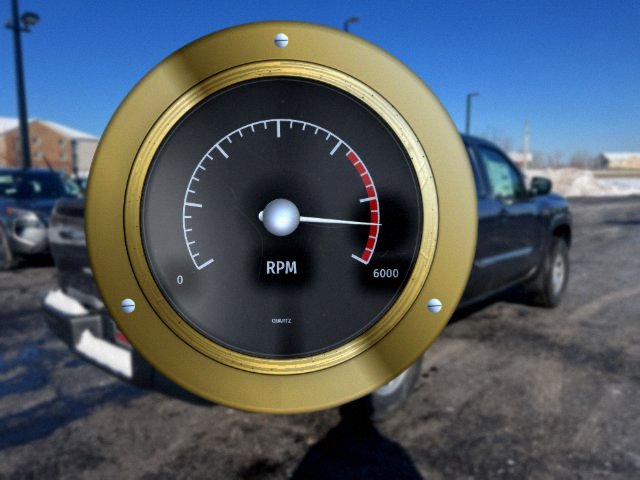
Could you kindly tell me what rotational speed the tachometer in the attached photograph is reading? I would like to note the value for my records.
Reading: 5400 rpm
